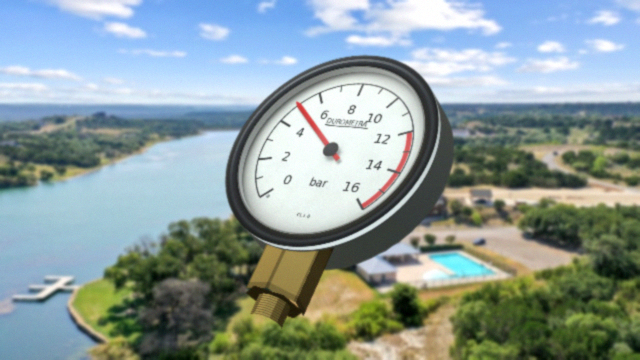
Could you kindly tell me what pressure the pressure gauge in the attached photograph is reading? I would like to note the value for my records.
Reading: 5 bar
